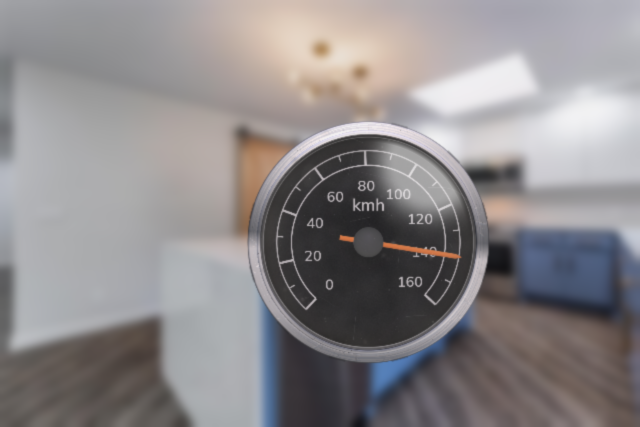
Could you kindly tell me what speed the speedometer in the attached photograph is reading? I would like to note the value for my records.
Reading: 140 km/h
